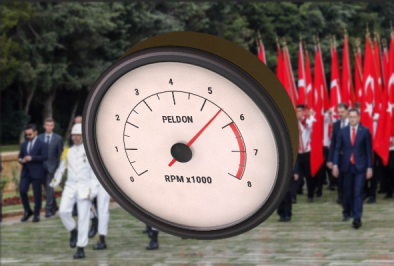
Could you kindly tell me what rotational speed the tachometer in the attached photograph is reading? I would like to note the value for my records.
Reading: 5500 rpm
